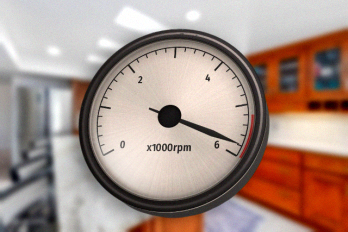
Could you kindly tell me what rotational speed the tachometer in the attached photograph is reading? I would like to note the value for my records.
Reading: 5800 rpm
